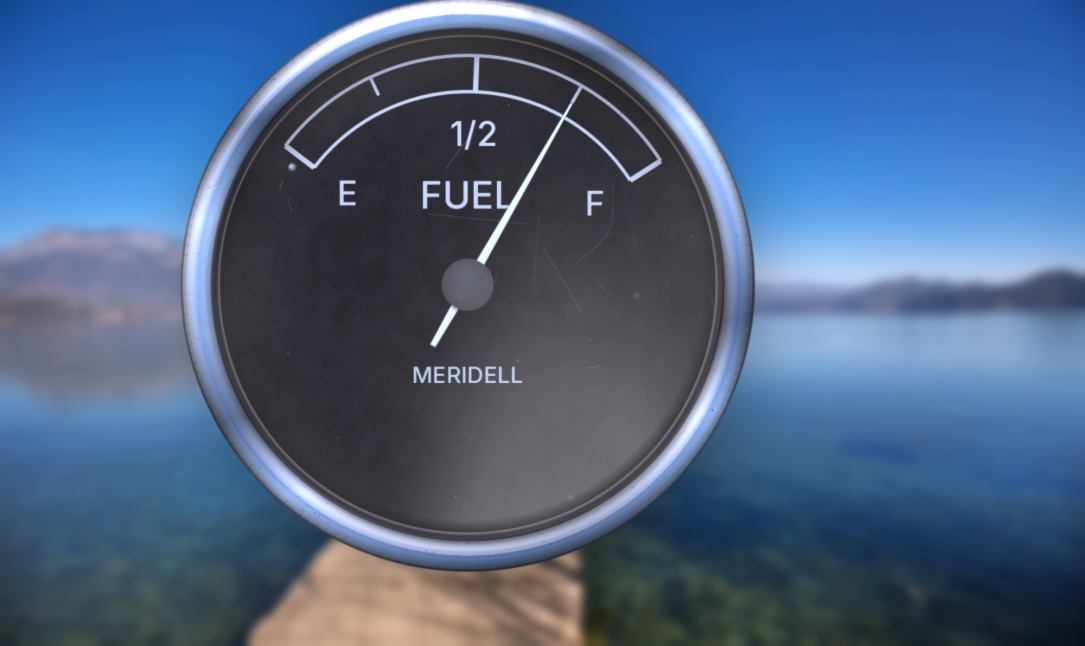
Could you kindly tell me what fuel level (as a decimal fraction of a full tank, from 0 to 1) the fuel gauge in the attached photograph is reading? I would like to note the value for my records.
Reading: 0.75
